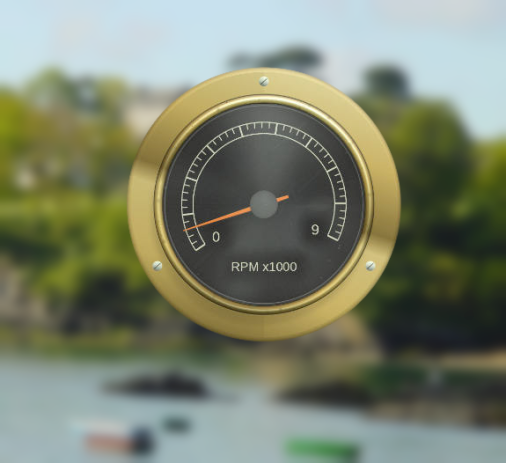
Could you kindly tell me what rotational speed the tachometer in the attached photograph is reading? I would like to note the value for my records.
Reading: 600 rpm
